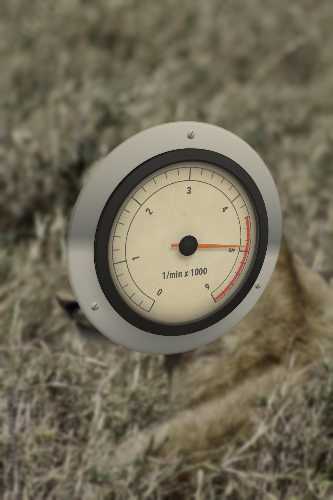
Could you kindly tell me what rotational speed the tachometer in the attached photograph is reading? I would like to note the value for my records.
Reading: 4900 rpm
